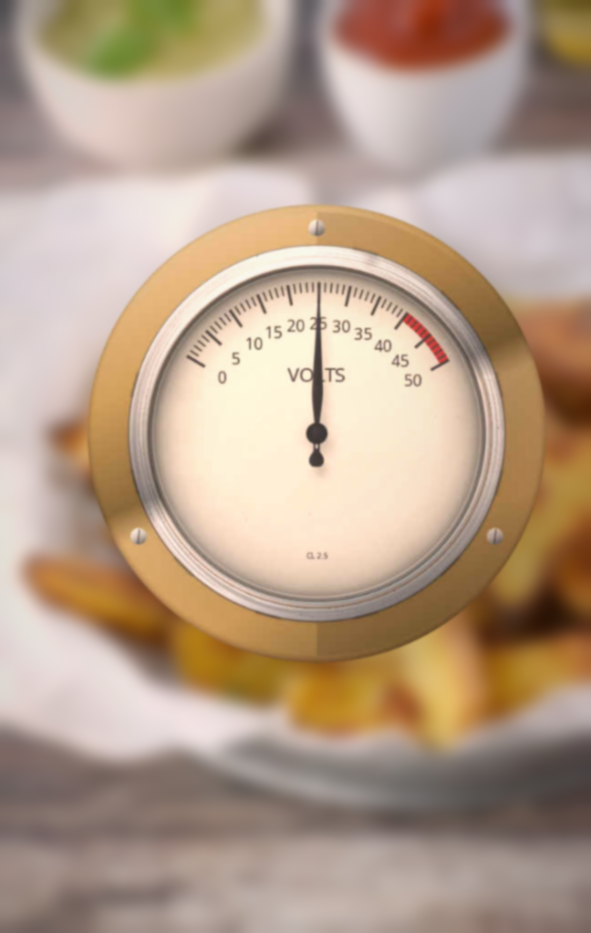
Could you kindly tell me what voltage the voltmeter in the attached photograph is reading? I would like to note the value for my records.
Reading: 25 V
